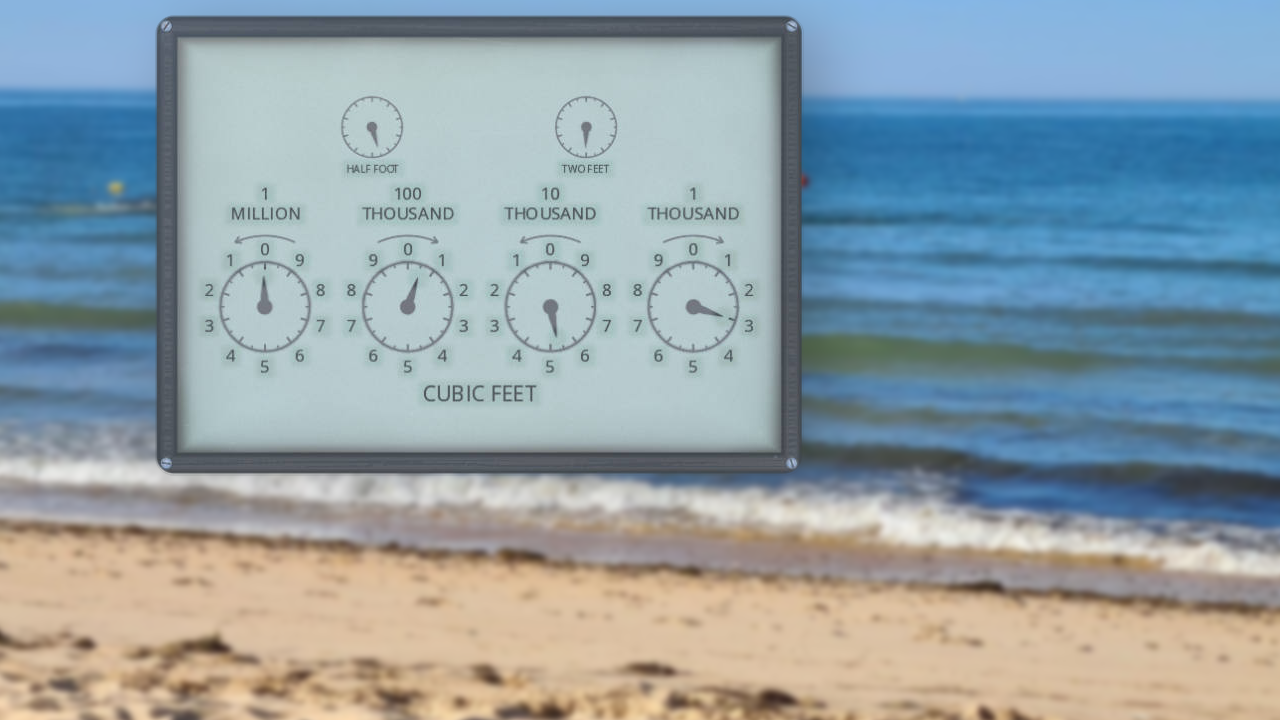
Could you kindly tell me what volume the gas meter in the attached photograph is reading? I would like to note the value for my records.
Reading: 5300 ft³
